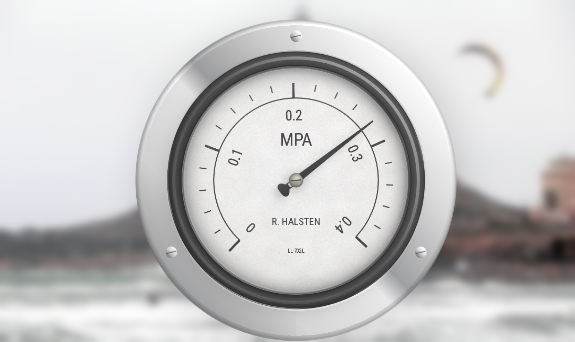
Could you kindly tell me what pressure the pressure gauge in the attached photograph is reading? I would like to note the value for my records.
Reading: 0.28 MPa
